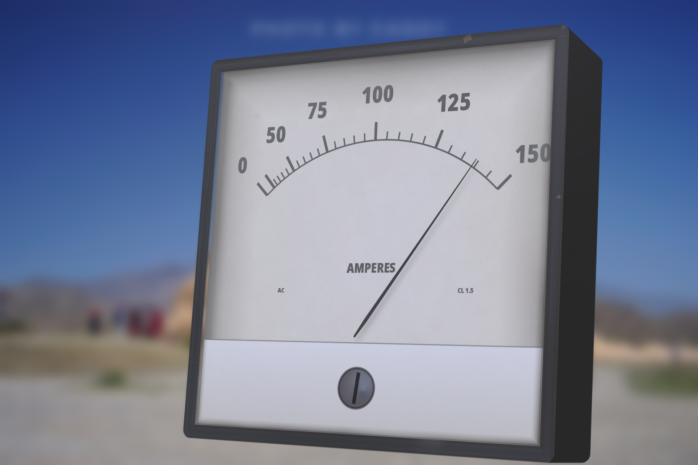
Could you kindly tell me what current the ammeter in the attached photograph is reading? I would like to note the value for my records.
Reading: 140 A
